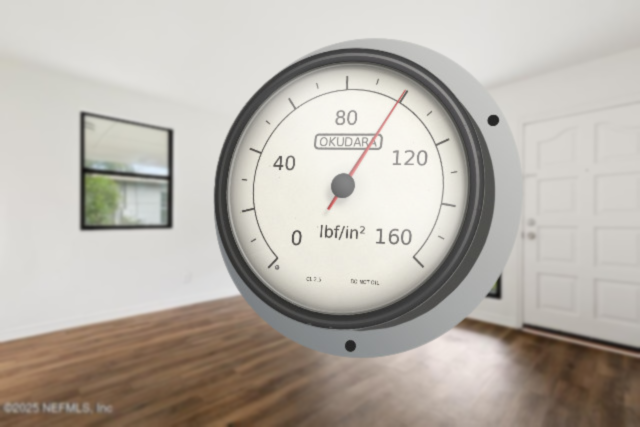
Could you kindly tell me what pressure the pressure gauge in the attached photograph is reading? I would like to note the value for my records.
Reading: 100 psi
